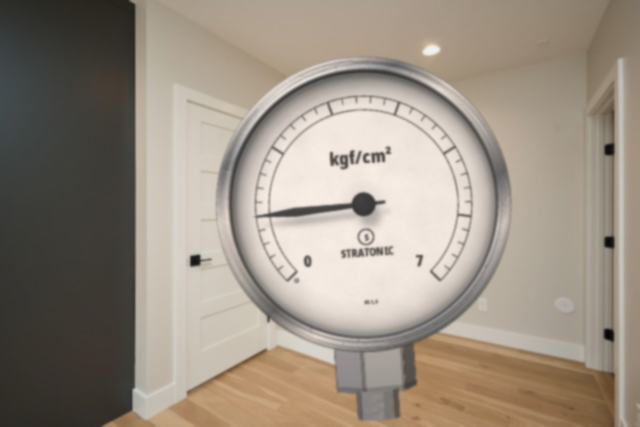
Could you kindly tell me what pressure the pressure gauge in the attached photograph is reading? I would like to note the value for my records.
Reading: 1 kg/cm²
